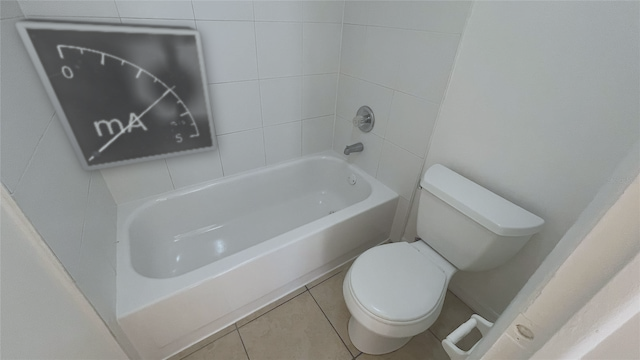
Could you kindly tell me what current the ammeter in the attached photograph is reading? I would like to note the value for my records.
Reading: 3 mA
